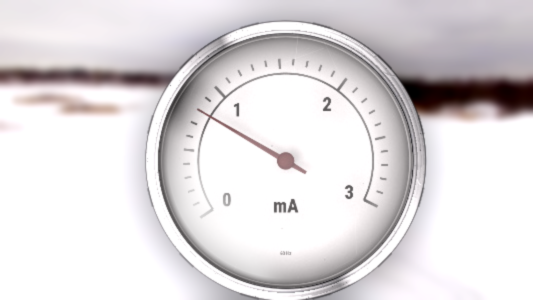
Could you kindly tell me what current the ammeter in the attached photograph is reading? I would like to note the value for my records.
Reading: 0.8 mA
